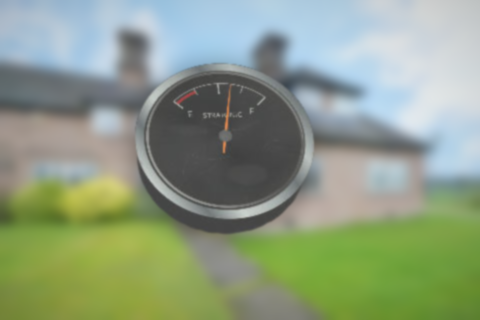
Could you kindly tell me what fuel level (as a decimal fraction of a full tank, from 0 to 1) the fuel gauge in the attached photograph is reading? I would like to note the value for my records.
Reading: 0.625
